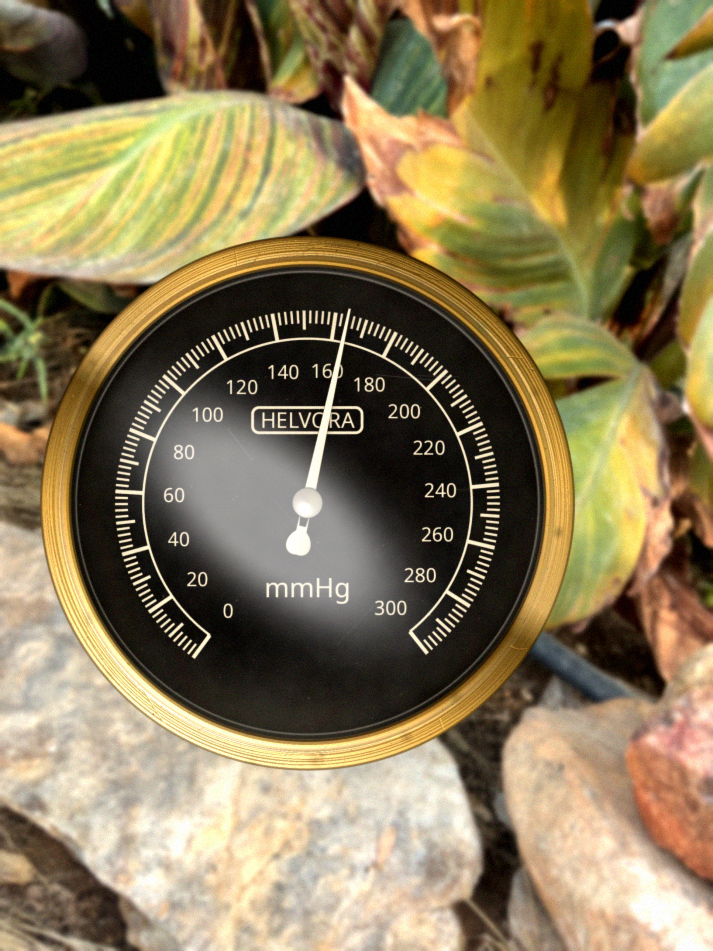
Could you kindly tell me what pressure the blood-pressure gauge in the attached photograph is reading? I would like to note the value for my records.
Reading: 164 mmHg
